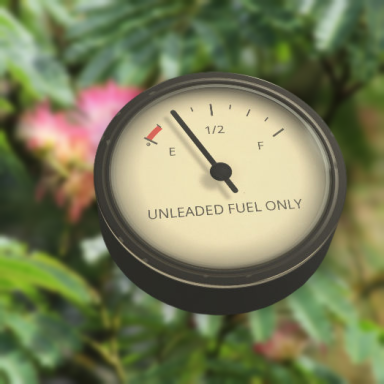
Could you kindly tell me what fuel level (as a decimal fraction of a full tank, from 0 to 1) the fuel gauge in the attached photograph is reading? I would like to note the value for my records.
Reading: 0.25
